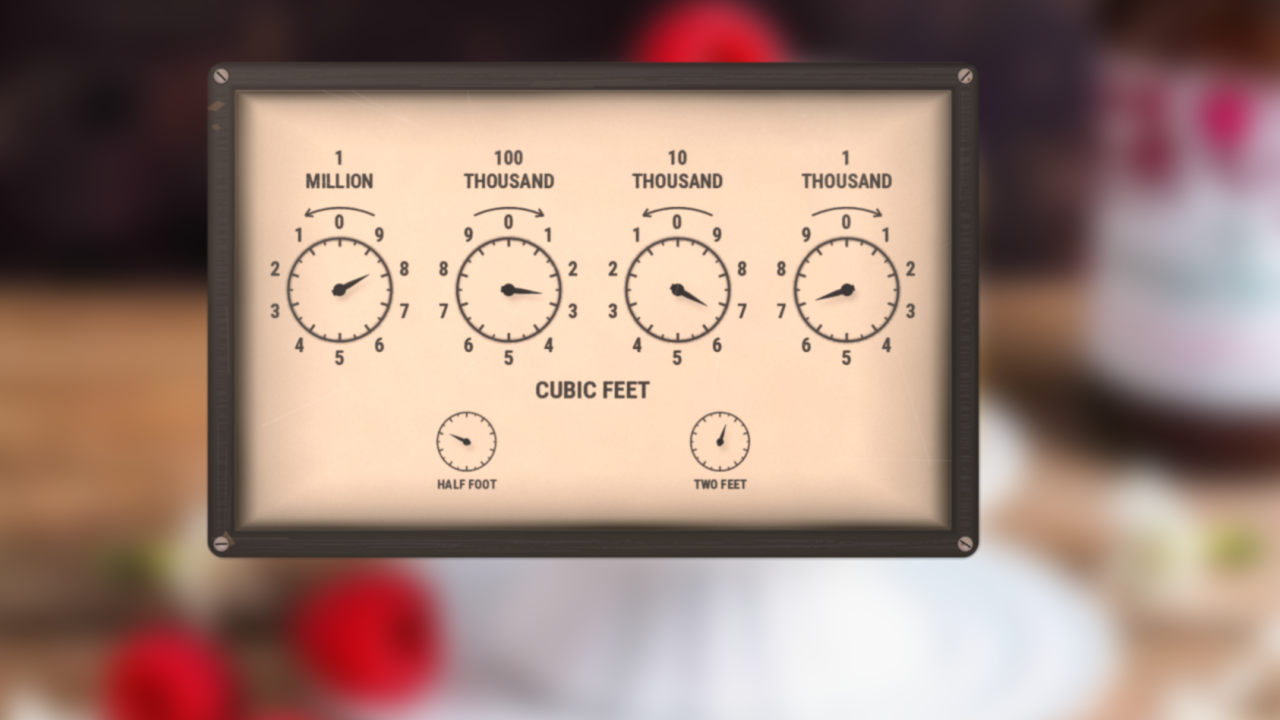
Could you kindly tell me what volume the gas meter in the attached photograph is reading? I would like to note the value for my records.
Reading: 826700 ft³
